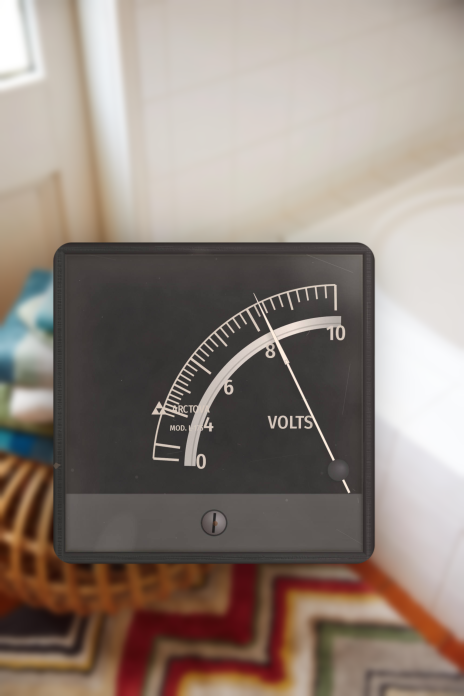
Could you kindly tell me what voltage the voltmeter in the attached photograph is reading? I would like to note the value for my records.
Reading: 8.3 V
